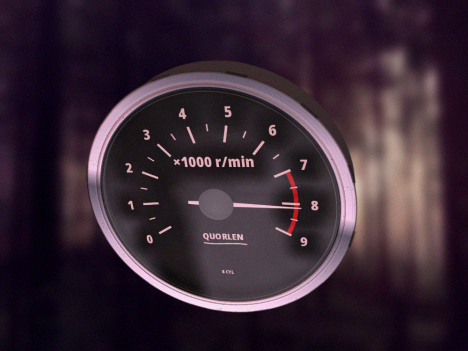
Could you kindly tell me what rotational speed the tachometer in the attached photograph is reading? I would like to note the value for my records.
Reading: 8000 rpm
